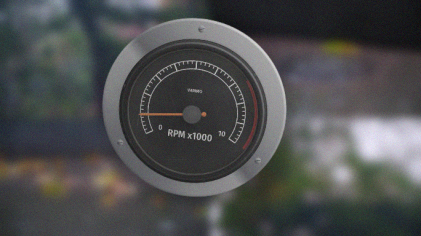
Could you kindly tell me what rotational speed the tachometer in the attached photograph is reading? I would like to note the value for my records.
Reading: 1000 rpm
